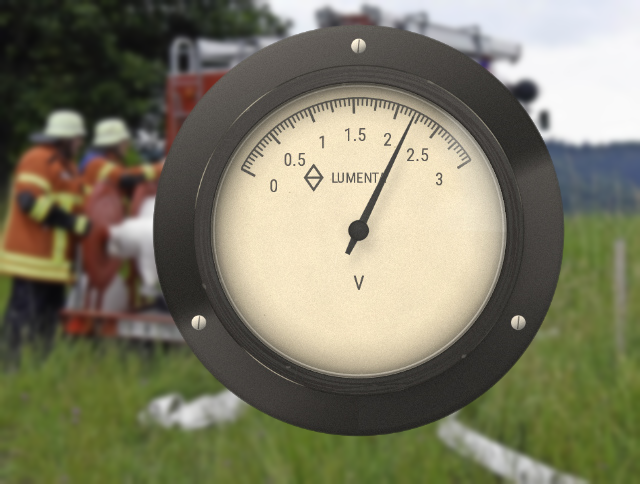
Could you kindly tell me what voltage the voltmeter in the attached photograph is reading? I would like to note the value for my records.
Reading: 2.2 V
